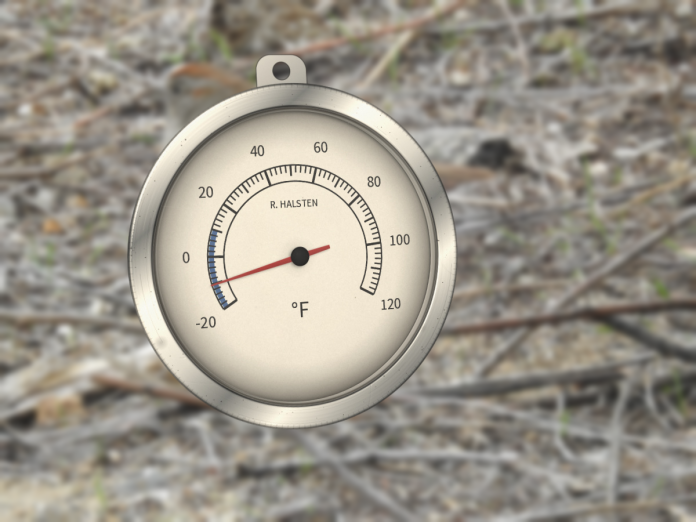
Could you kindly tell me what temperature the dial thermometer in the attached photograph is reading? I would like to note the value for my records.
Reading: -10 °F
